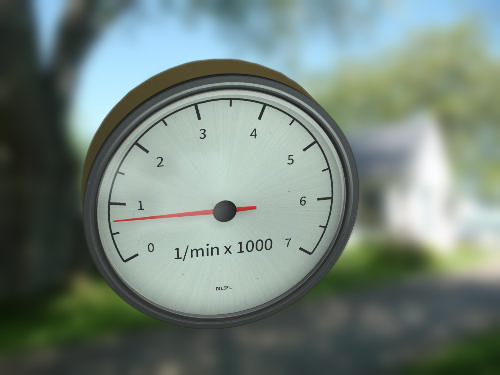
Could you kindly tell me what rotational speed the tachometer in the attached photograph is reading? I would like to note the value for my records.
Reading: 750 rpm
